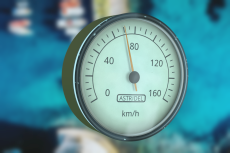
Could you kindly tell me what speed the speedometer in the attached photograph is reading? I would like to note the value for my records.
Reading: 70 km/h
